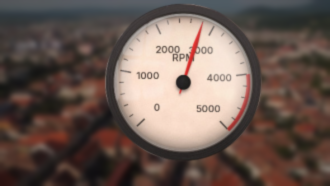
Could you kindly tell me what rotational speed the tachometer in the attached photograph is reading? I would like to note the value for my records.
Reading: 2800 rpm
